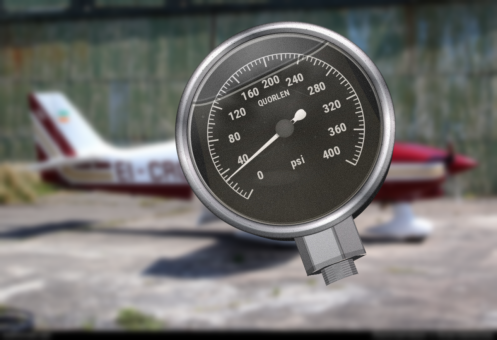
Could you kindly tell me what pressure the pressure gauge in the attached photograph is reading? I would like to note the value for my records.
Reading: 30 psi
